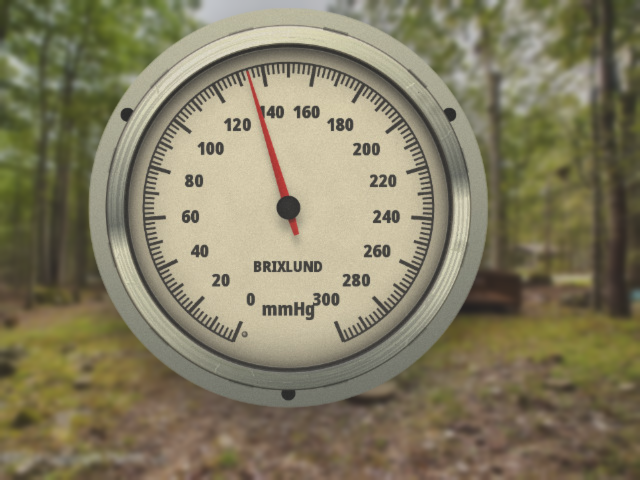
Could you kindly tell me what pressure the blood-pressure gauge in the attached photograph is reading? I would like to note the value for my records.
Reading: 134 mmHg
